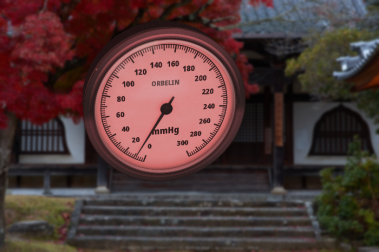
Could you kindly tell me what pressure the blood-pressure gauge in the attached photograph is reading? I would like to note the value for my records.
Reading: 10 mmHg
